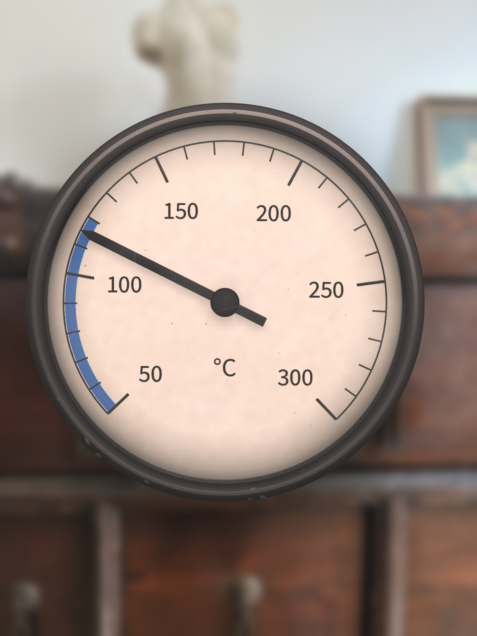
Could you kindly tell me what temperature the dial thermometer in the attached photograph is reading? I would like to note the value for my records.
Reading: 115 °C
